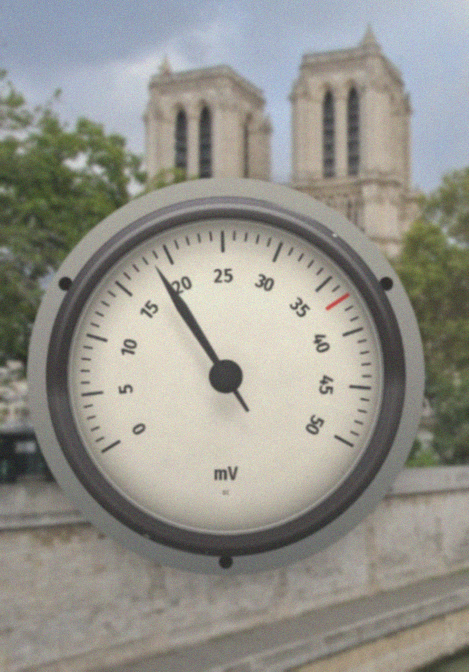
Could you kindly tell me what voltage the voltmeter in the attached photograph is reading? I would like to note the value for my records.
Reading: 18.5 mV
